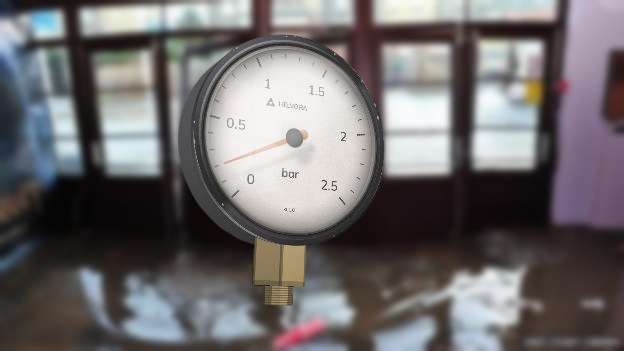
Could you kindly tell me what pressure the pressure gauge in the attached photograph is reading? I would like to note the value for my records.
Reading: 0.2 bar
